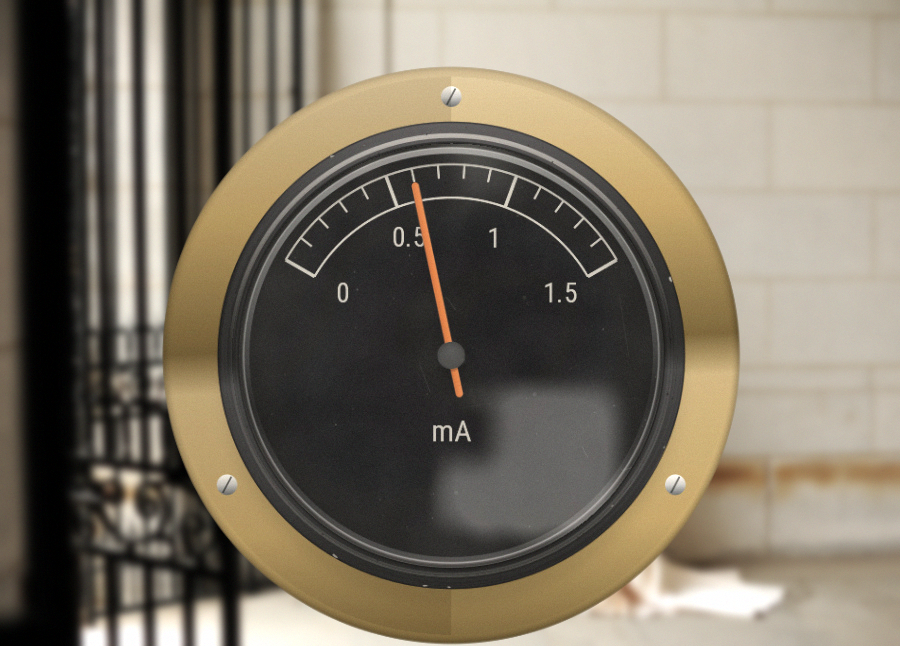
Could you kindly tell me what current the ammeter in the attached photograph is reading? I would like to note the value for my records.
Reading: 0.6 mA
